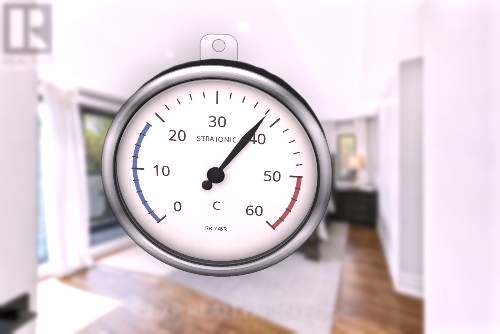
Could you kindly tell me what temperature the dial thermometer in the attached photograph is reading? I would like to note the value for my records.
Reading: 38 °C
